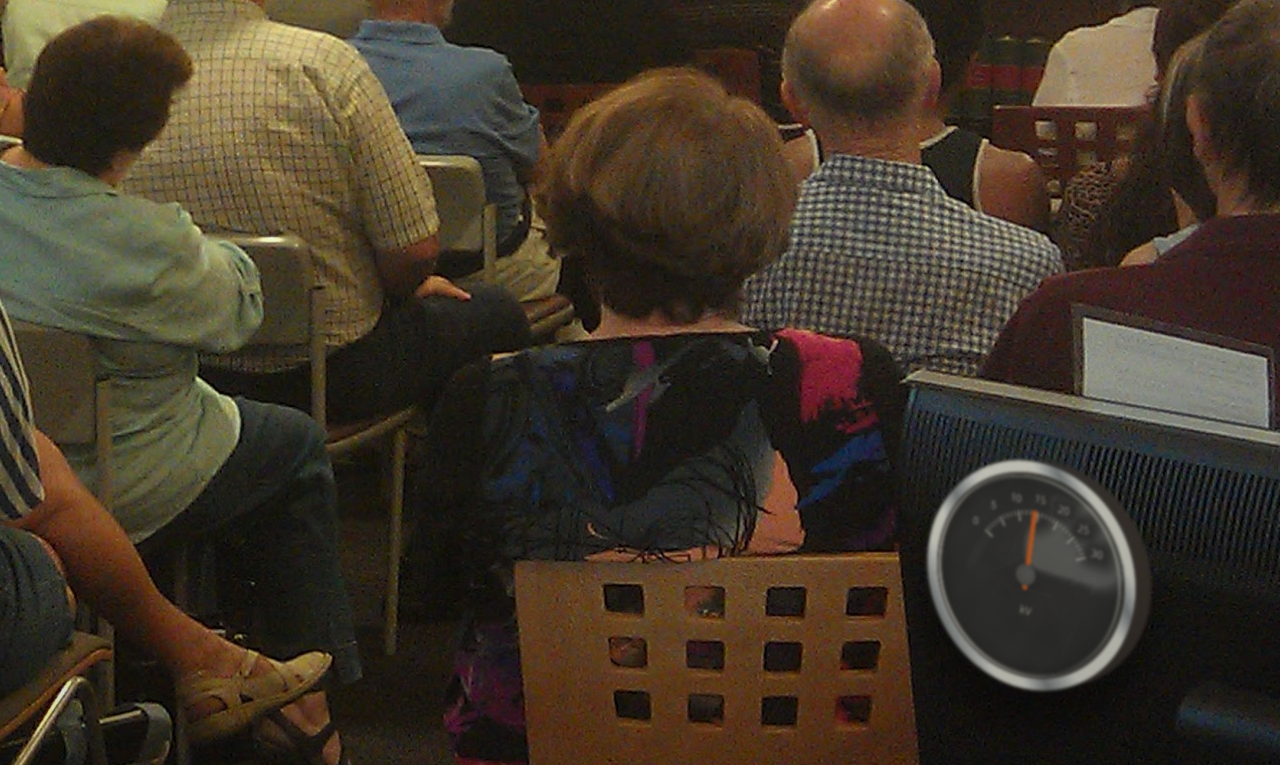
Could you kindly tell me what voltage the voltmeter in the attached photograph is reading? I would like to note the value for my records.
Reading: 15 kV
